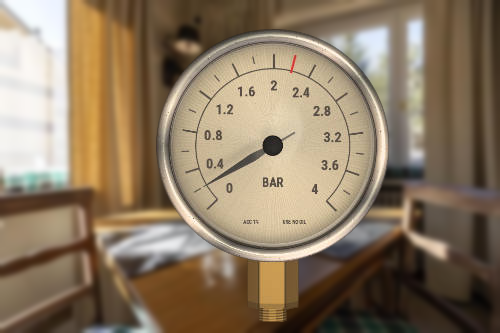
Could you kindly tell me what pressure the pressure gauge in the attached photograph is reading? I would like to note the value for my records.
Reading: 0.2 bar
